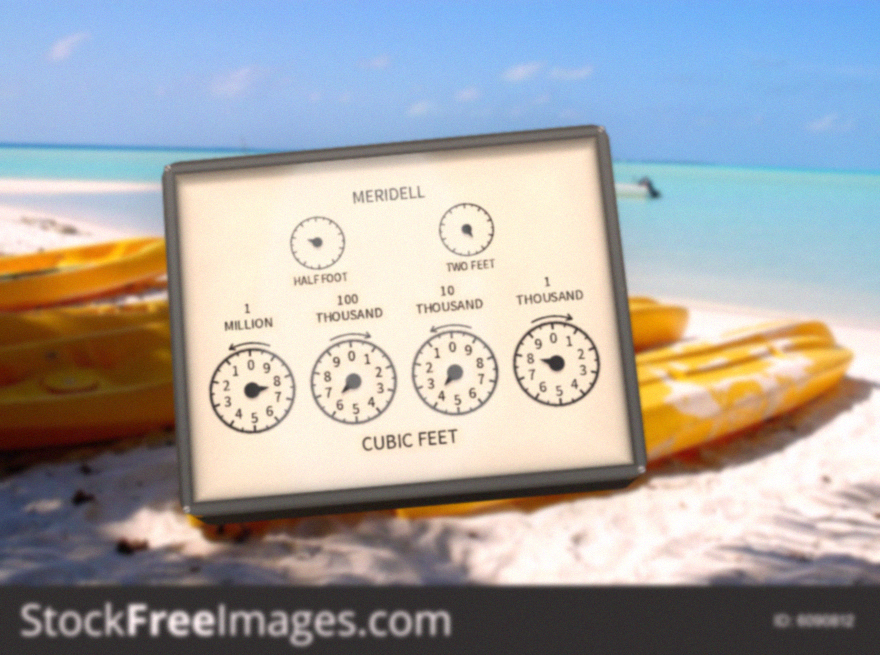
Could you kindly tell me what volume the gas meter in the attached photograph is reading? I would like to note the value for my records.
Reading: 763800 ft³
